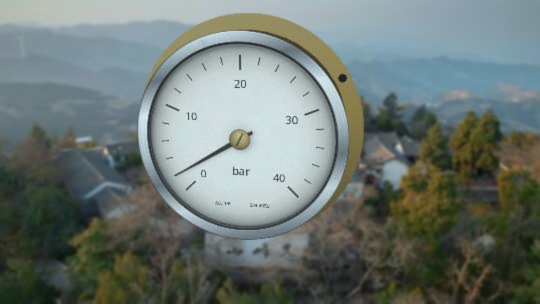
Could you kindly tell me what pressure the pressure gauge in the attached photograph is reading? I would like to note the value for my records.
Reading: 2 bar
